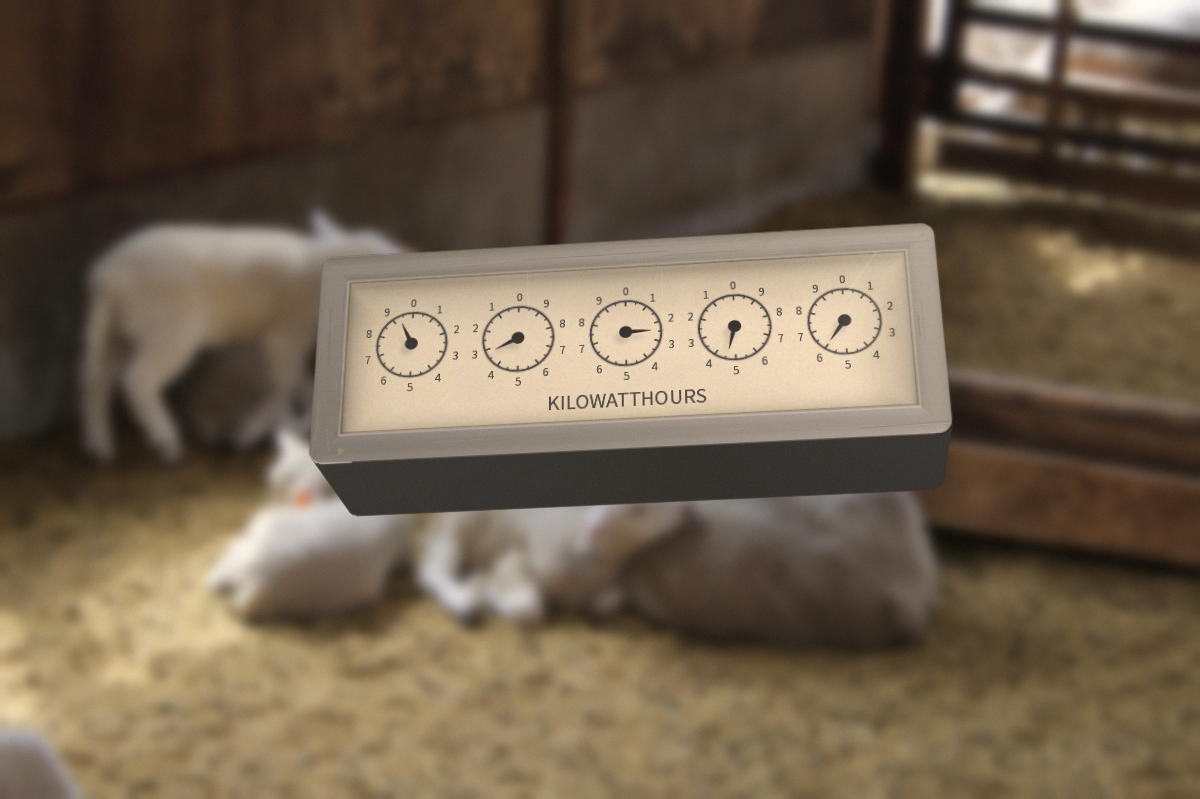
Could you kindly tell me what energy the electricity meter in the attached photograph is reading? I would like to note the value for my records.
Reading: 93246 kWh
